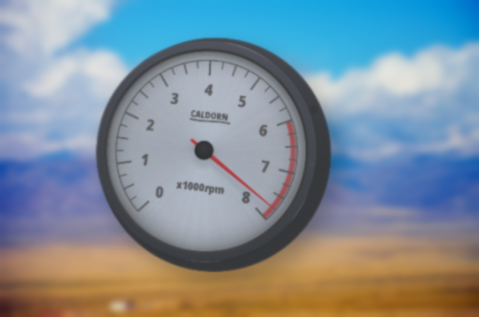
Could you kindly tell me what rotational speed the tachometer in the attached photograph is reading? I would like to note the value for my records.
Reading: 7750 rpm
